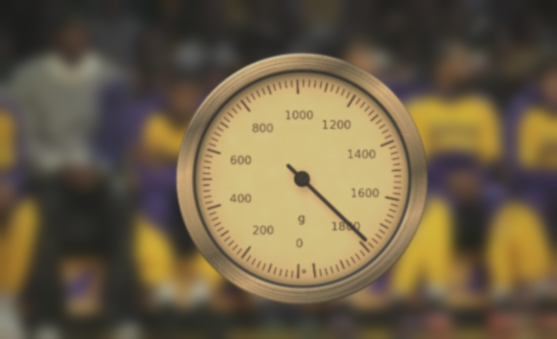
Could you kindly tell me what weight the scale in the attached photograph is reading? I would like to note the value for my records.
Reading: 1780 g
